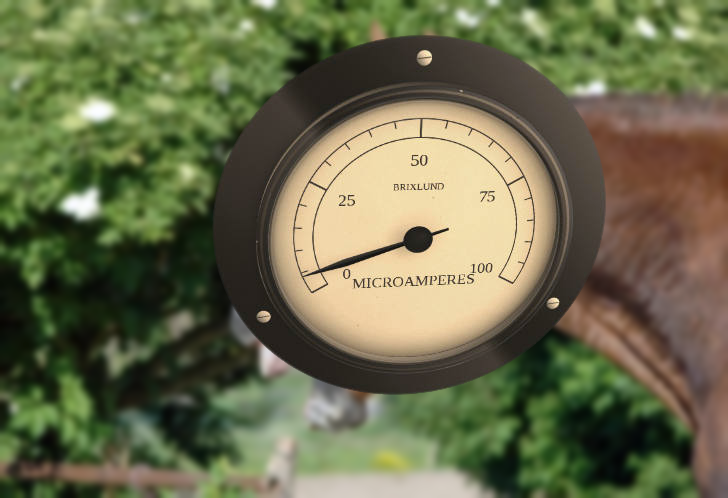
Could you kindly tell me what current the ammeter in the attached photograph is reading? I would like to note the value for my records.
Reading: 5 µA
